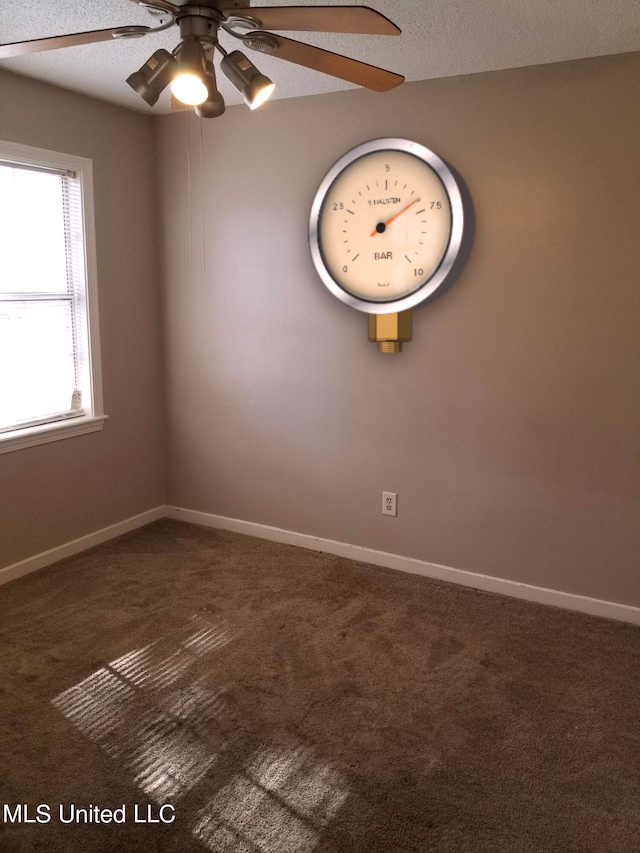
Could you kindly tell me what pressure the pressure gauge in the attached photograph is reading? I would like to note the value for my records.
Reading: 7 bar
